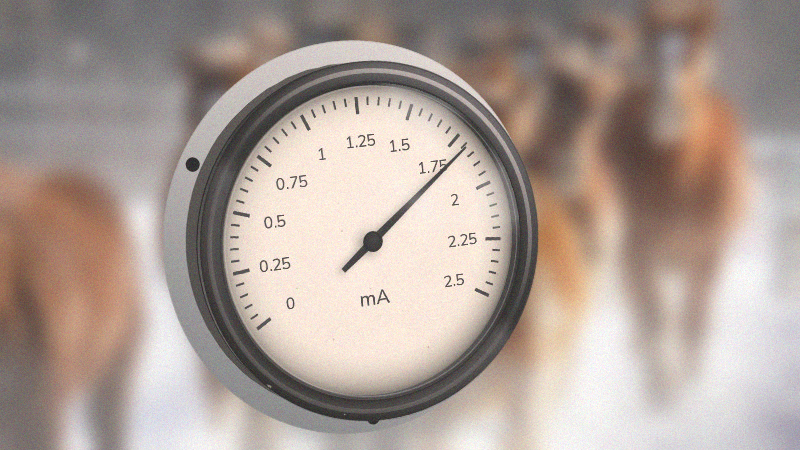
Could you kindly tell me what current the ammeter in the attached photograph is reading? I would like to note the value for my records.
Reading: 1.8 mA
